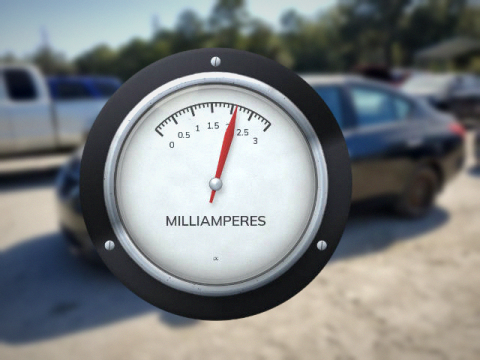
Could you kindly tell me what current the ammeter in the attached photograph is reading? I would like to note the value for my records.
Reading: 2.1 mA
